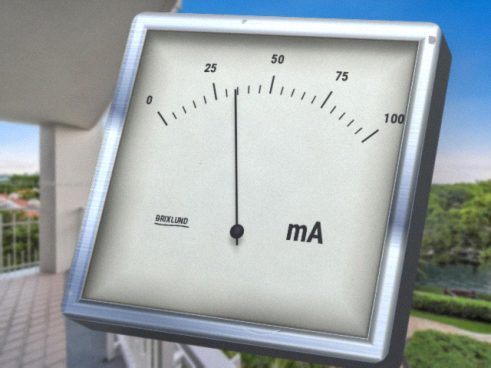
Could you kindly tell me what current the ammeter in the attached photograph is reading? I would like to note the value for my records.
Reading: 35 mA
